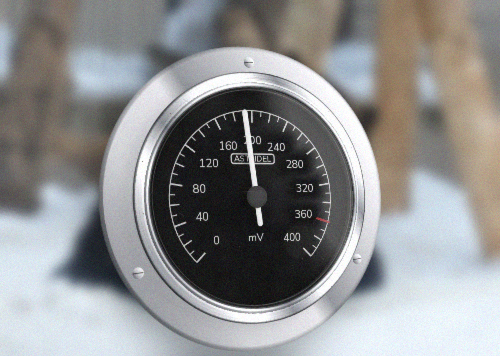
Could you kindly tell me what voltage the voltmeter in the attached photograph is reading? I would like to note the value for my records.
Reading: 190 mV
